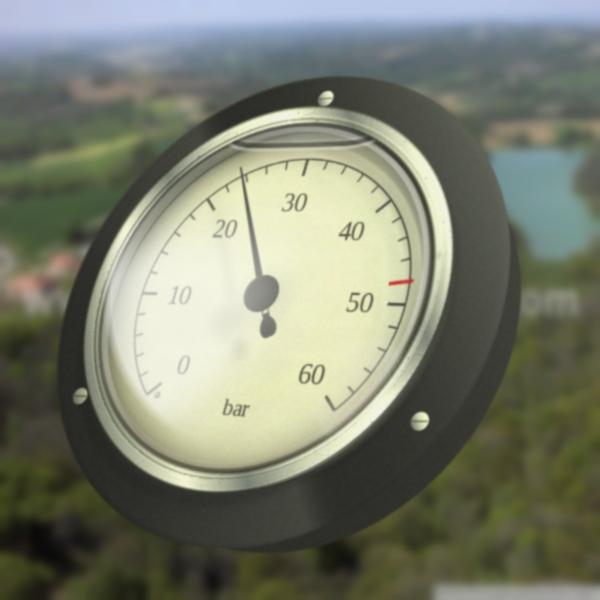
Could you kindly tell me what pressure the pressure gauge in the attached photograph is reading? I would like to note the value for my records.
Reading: 24 bar
